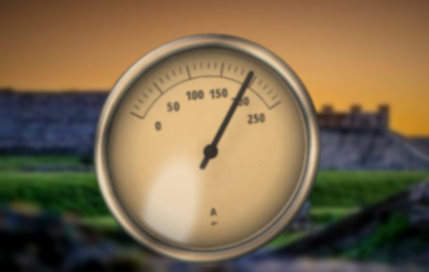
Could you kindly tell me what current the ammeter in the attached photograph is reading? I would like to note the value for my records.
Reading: 190 A
